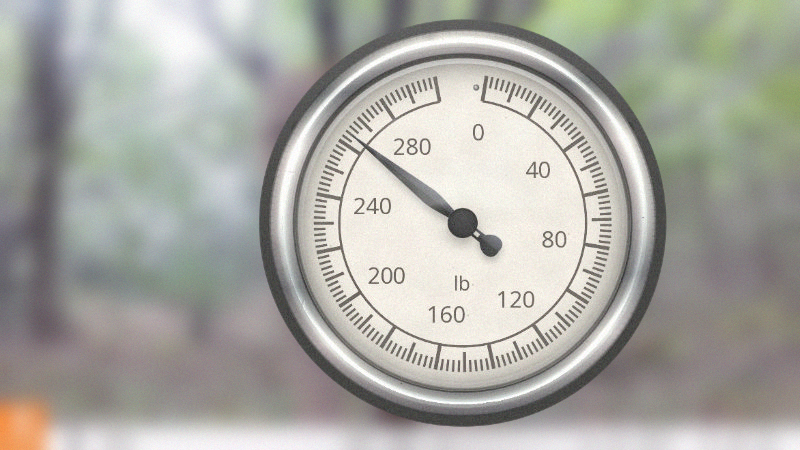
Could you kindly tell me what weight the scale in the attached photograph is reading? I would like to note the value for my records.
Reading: 264 lb
